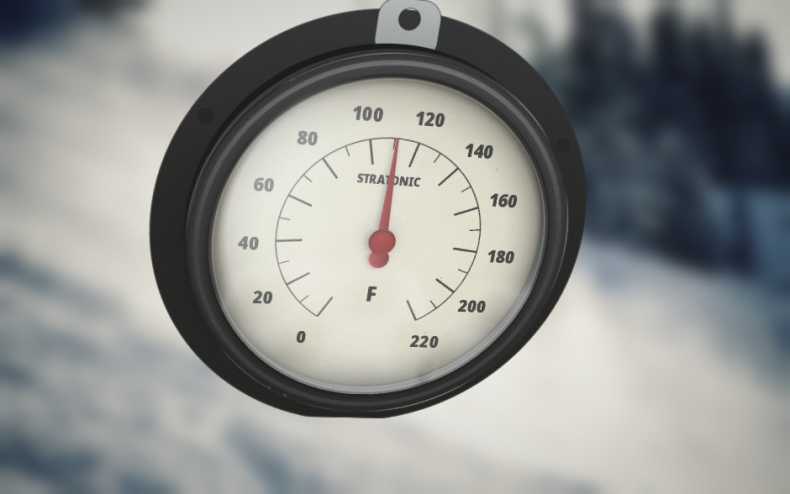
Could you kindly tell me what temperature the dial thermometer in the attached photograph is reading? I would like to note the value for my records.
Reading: 110 °F
